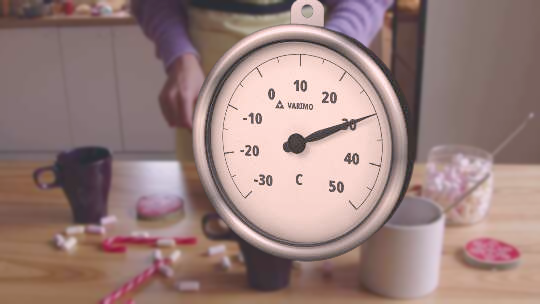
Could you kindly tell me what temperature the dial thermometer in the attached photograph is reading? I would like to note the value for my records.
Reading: 30 °C
